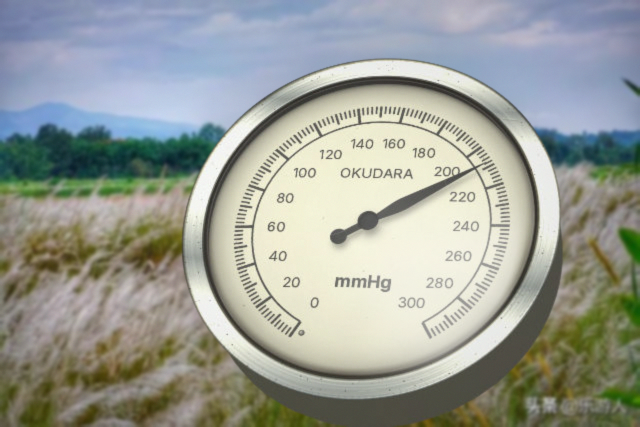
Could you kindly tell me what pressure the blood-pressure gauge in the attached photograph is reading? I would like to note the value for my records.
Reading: 210 mmHg
